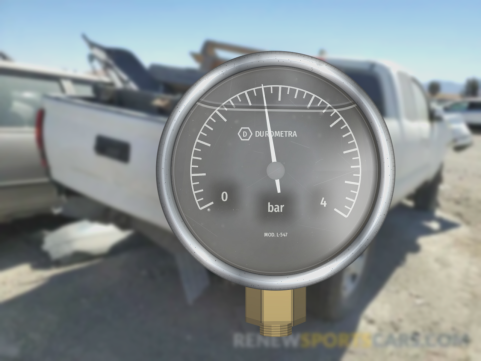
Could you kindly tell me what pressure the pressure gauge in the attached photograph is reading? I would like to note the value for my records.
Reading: 1.8 bar
